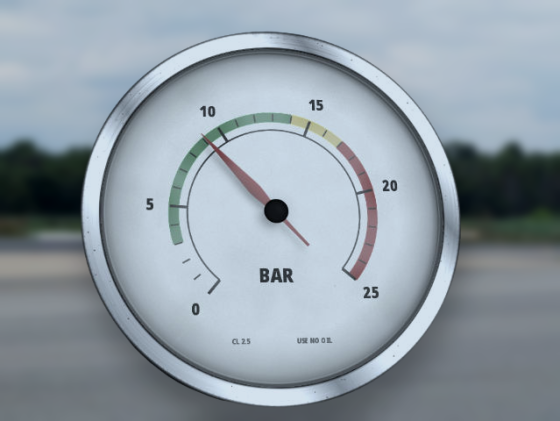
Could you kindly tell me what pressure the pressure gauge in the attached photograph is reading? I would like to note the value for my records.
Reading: 9 bar
